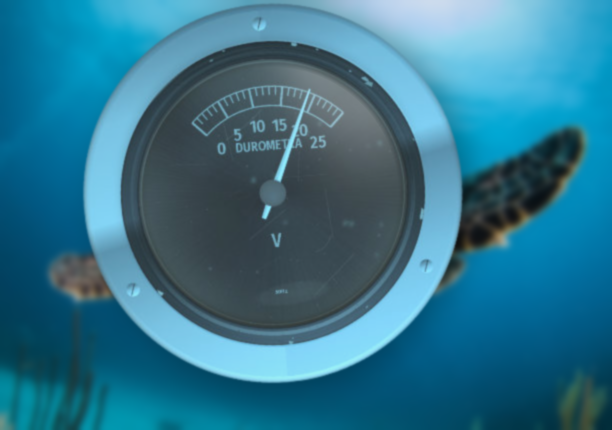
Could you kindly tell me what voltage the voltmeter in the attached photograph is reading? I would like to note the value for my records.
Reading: 19 V
